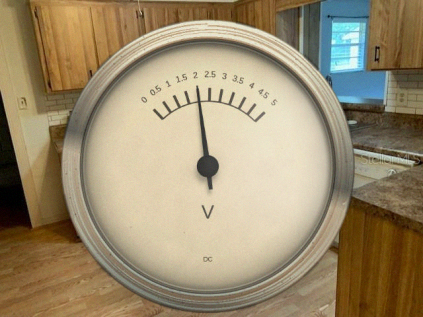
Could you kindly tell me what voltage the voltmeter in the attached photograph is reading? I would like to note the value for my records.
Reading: 2 V
